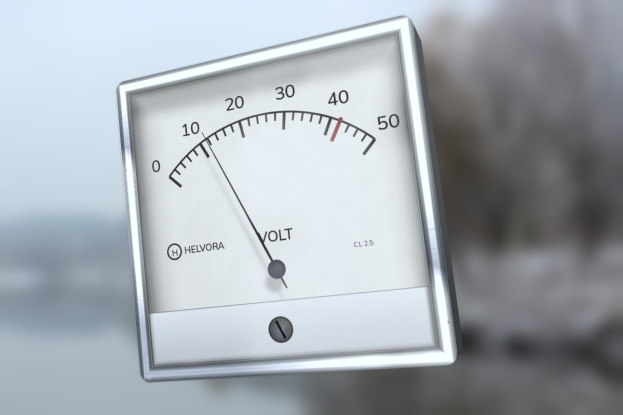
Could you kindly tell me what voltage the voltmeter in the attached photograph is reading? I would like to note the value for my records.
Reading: 12 V
